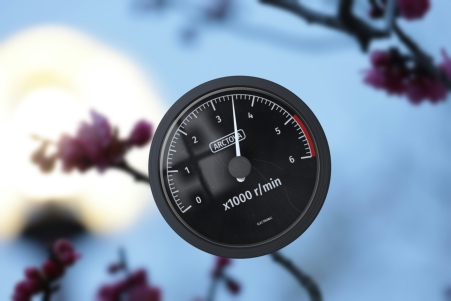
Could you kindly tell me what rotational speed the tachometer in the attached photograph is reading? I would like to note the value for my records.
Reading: 3500 rpm
